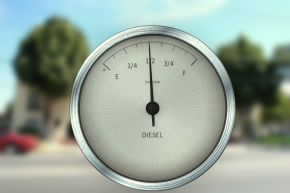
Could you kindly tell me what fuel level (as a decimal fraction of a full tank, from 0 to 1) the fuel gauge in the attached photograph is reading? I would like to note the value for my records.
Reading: 0.5
